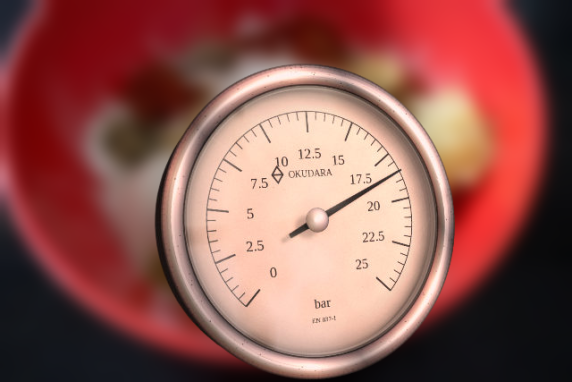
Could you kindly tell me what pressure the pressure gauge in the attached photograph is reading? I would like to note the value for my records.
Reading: 18.5 bar
